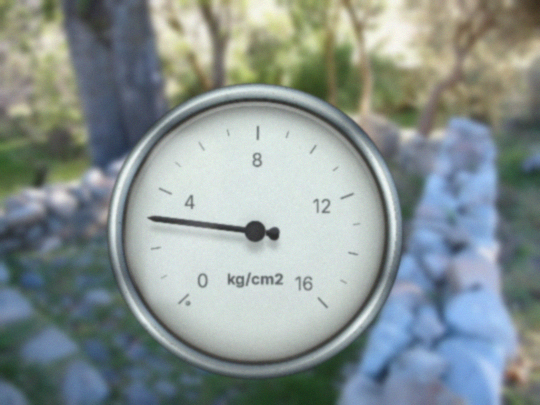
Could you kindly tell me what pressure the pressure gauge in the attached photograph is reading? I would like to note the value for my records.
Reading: 3 kg/cm²
